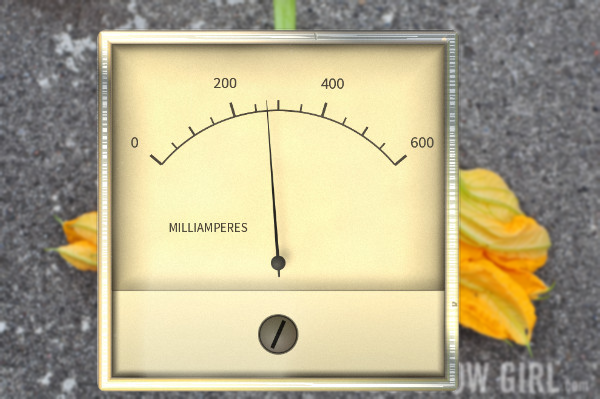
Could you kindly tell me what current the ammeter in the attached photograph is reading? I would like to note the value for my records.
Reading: 275 mA
